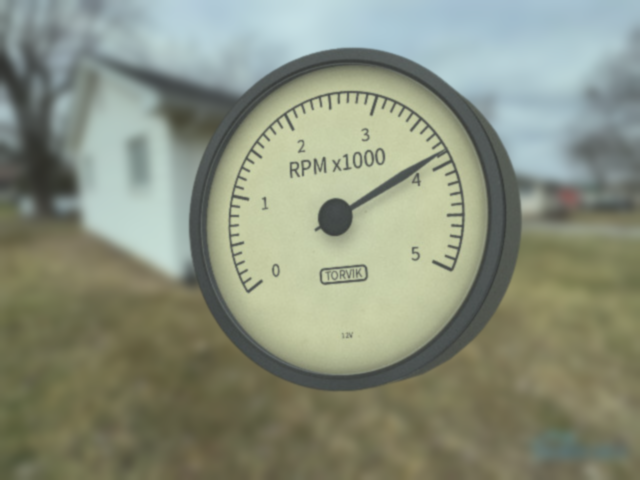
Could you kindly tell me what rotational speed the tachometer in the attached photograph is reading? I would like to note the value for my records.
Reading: 3900 rpm
